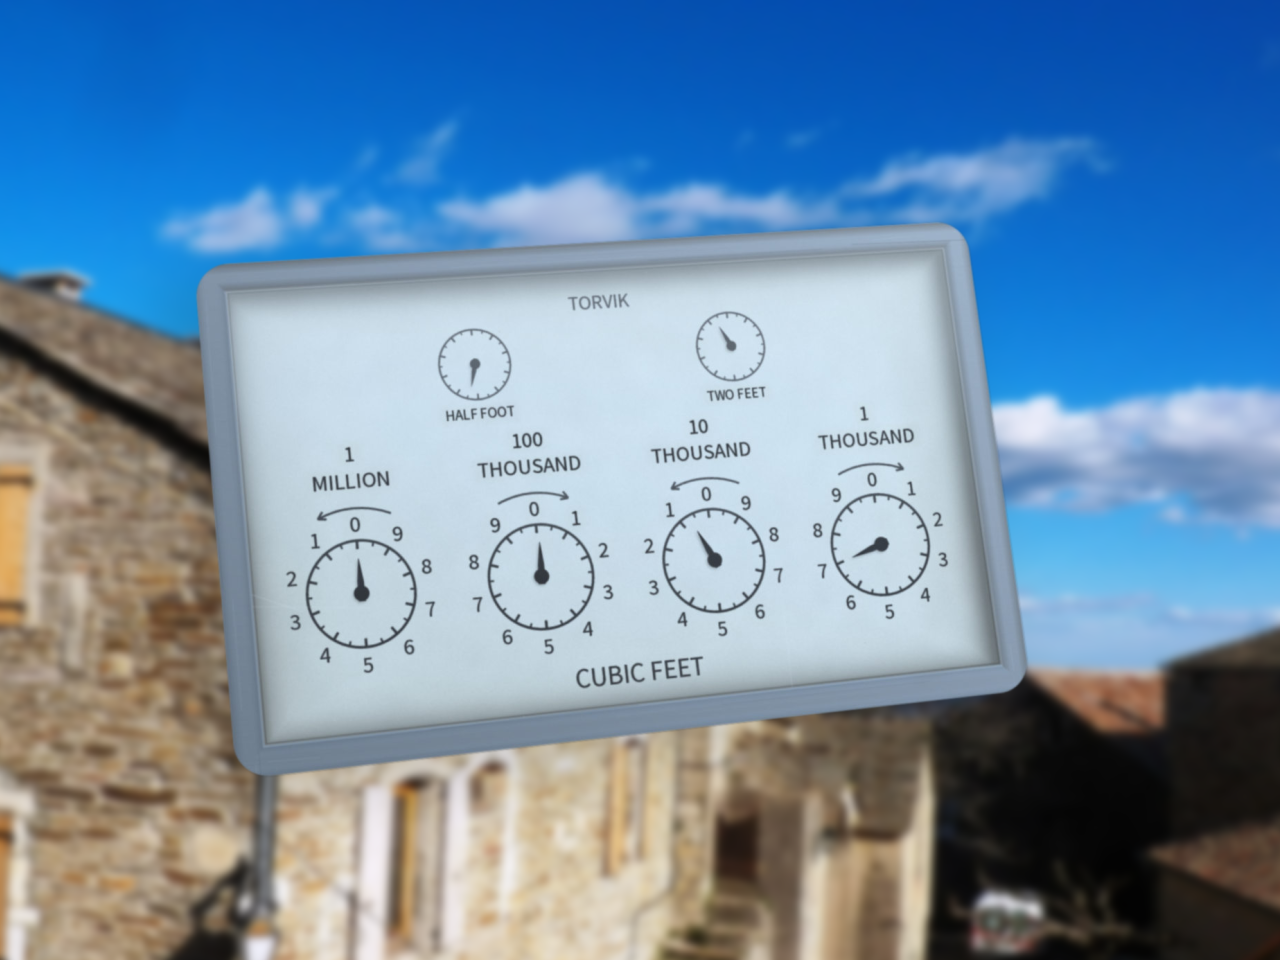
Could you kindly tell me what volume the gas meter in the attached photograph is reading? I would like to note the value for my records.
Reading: 700 ft³
